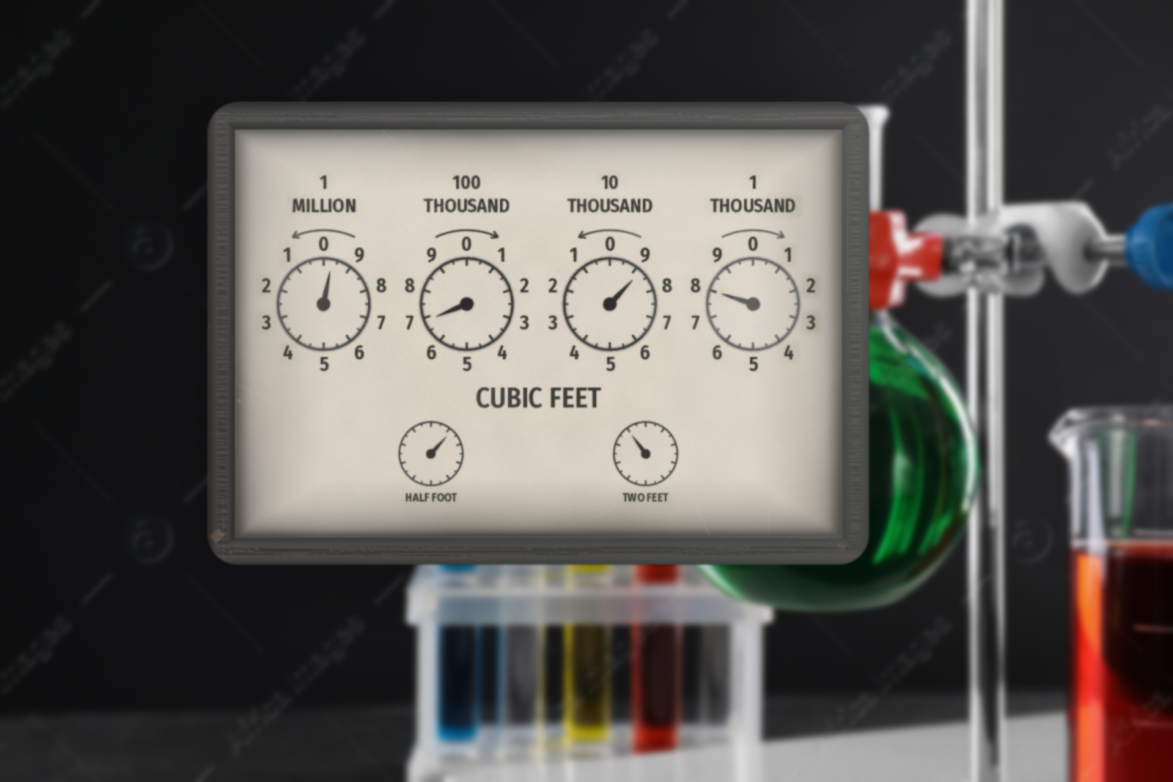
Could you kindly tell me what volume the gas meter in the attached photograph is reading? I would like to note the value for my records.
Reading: 968800 ft³
